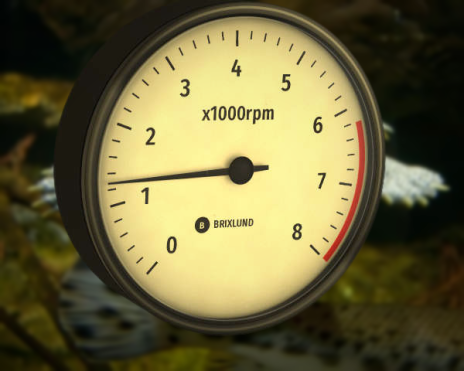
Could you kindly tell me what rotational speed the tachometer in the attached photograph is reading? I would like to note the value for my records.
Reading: 1300 rpm
